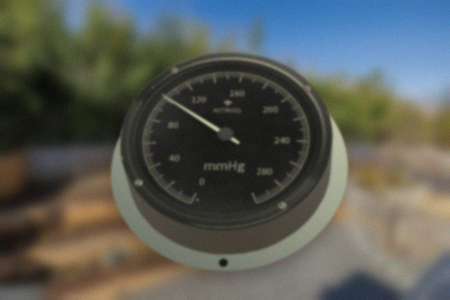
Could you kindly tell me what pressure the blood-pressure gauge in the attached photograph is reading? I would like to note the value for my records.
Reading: 100 mmHg
